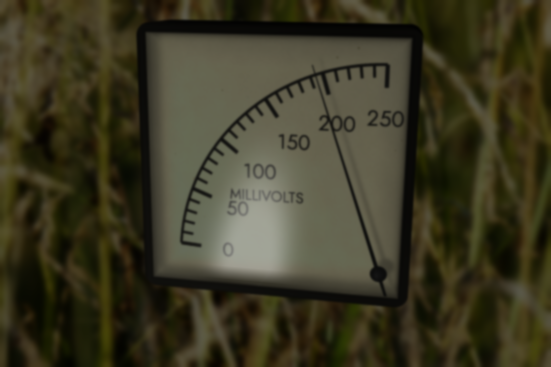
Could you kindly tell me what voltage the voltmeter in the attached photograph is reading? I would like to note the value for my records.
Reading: 195 mV
